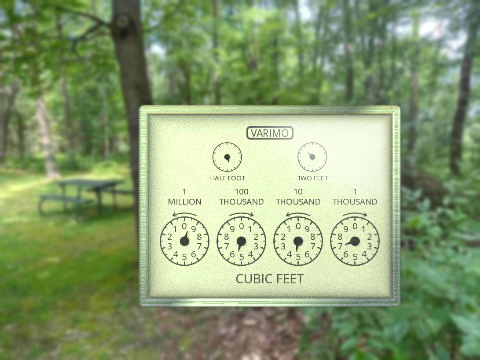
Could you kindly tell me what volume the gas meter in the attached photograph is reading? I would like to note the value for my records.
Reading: 954700 ft³
